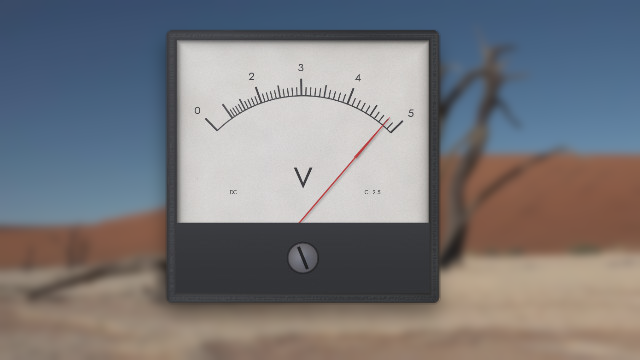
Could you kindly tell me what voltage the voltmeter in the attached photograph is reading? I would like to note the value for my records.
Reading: 4.8 V
